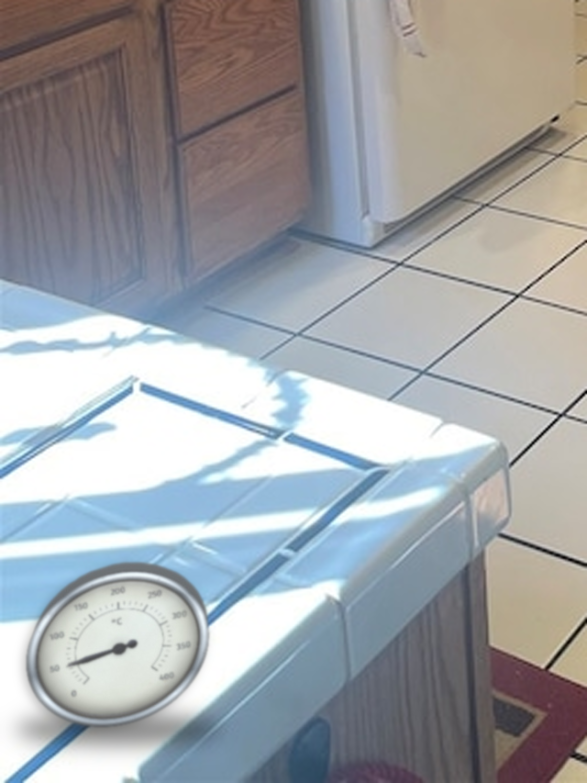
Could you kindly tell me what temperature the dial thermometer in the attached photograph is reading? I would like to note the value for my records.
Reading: 50 °C
